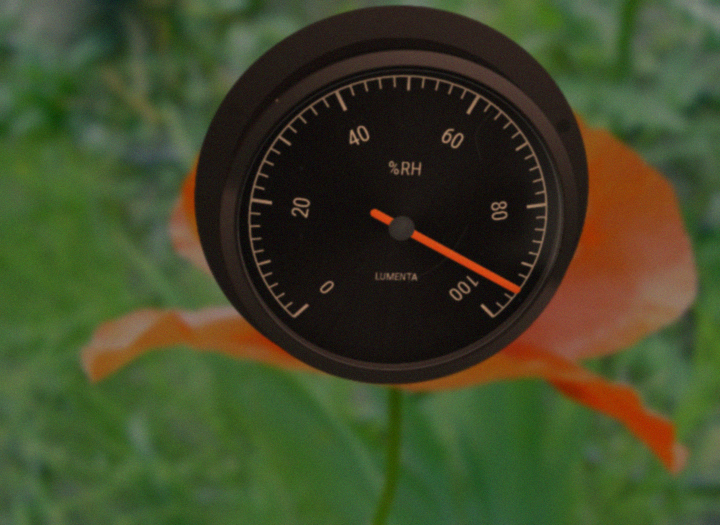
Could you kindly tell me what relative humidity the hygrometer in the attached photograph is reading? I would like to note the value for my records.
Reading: 94 %
